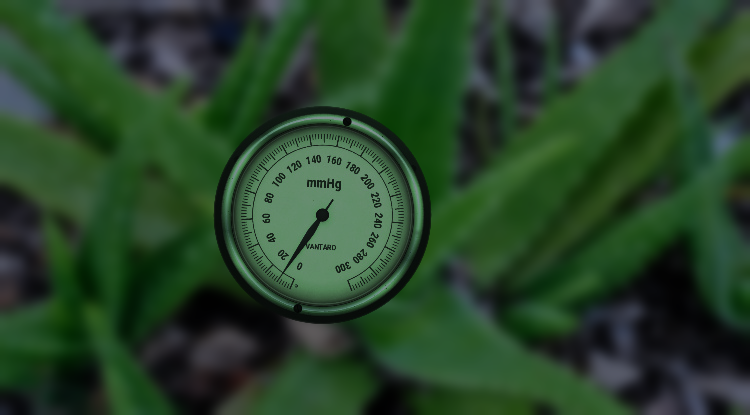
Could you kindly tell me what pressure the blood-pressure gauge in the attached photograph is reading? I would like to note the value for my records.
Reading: 10 mmHg
